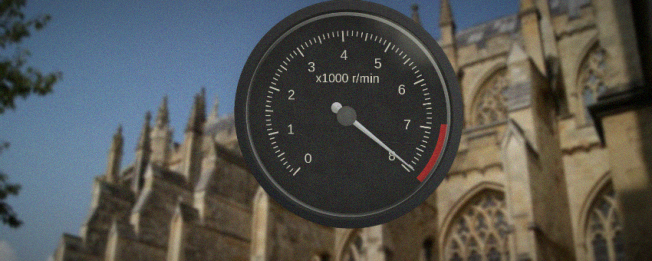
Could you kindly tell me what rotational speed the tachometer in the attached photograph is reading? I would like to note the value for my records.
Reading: 7900 rpm
